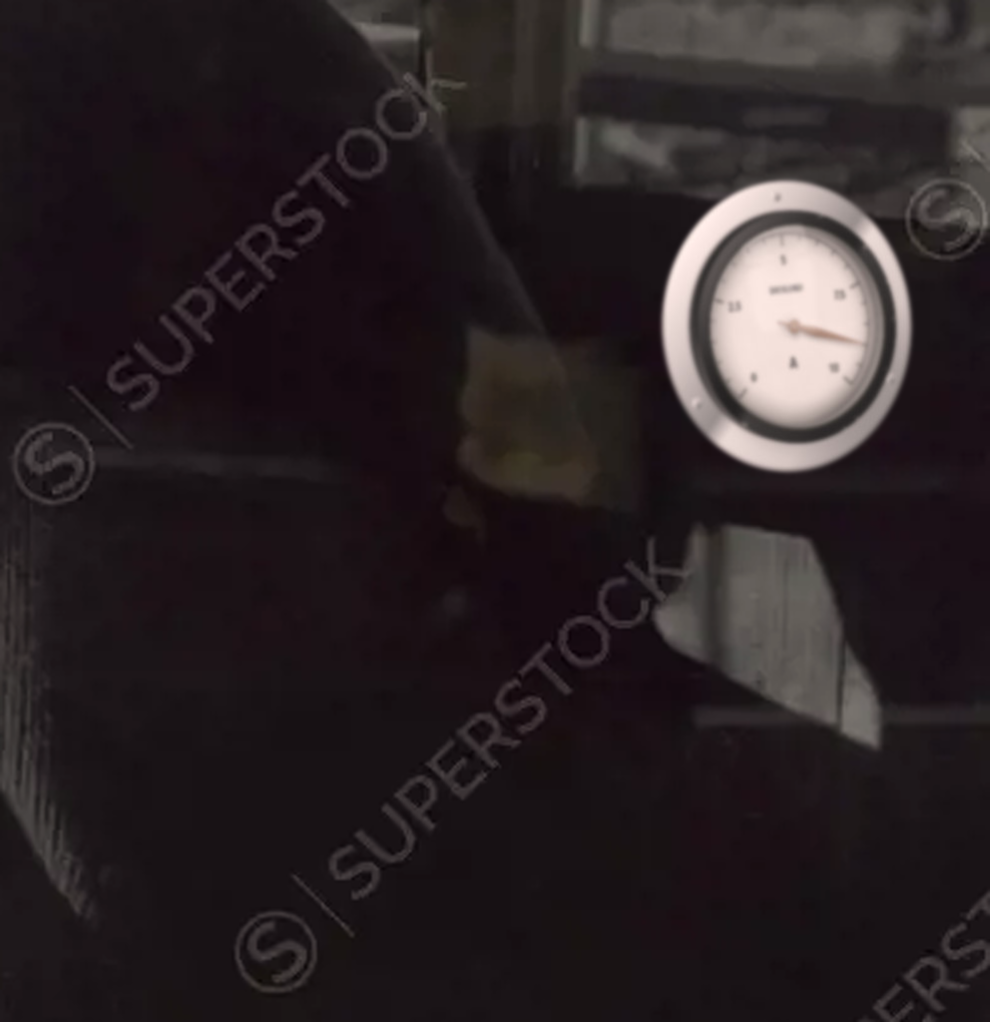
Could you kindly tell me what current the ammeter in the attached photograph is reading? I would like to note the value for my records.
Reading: 9 A
